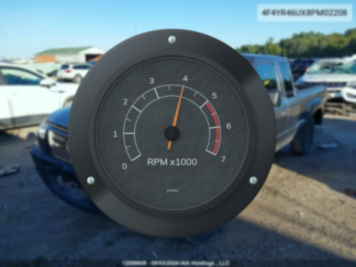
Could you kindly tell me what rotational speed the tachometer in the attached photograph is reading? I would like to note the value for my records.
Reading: 4000 rpm
